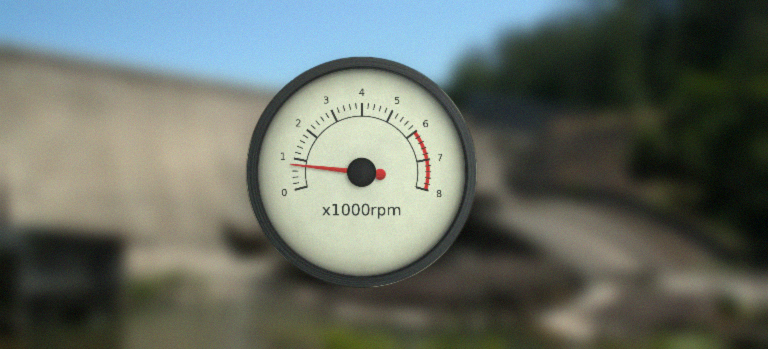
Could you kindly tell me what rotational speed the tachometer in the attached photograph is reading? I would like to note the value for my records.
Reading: 800 rpm
